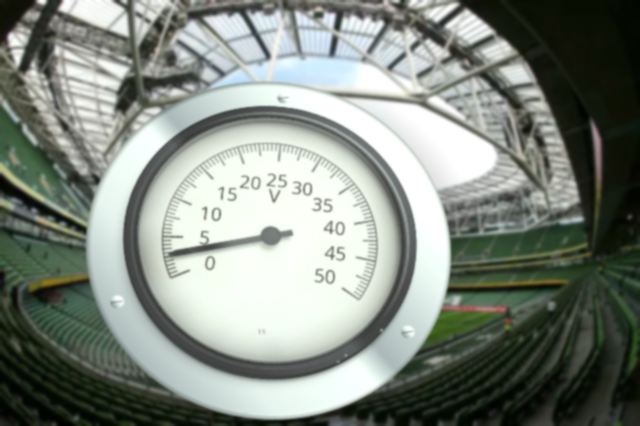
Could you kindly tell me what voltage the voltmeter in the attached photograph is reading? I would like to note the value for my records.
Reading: 2.5 V
